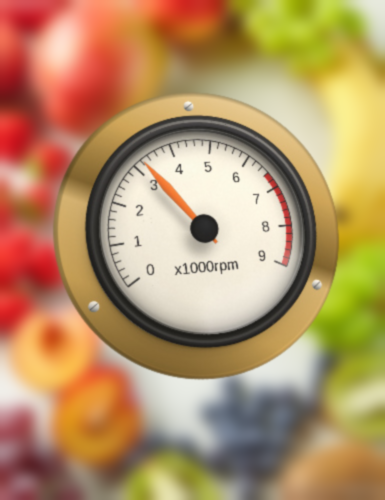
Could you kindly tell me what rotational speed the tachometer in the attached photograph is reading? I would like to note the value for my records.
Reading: 3200 rpm
